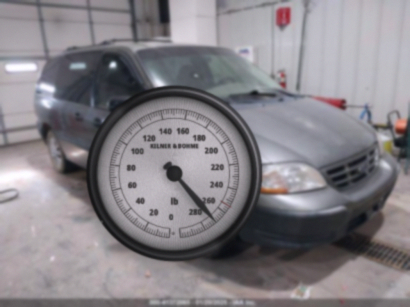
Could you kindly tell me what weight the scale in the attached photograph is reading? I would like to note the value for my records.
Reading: 270 lb
